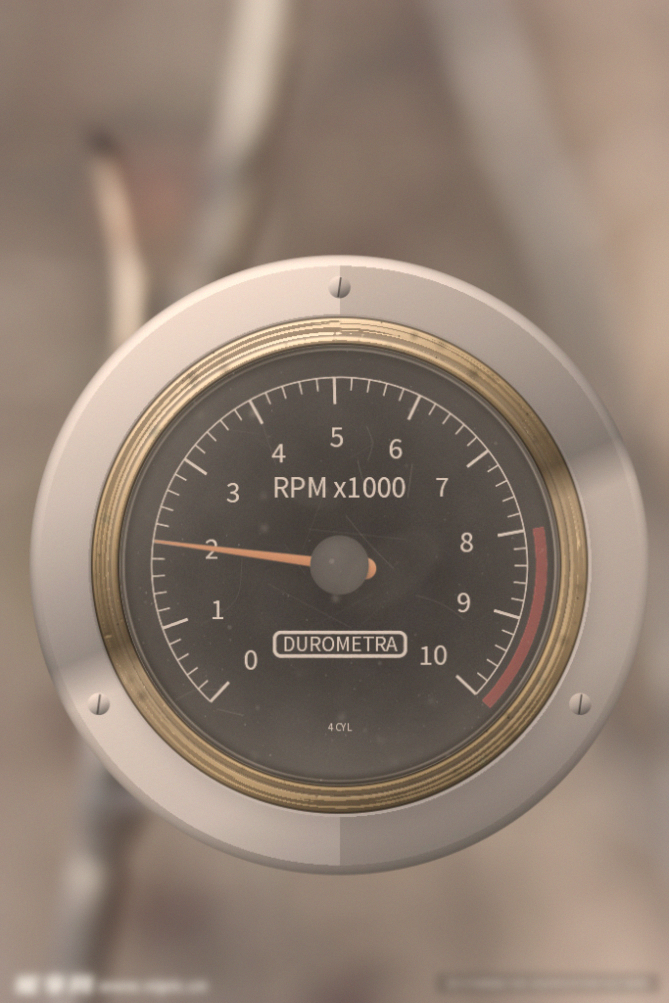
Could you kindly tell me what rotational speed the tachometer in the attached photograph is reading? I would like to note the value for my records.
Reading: 2000 rpm
